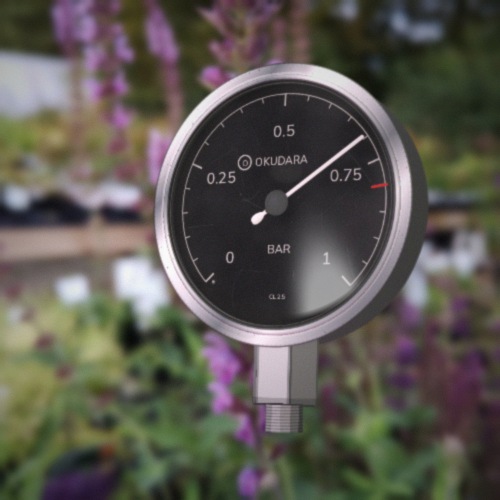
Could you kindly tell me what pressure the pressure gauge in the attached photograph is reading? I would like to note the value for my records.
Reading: 0.7 bar
